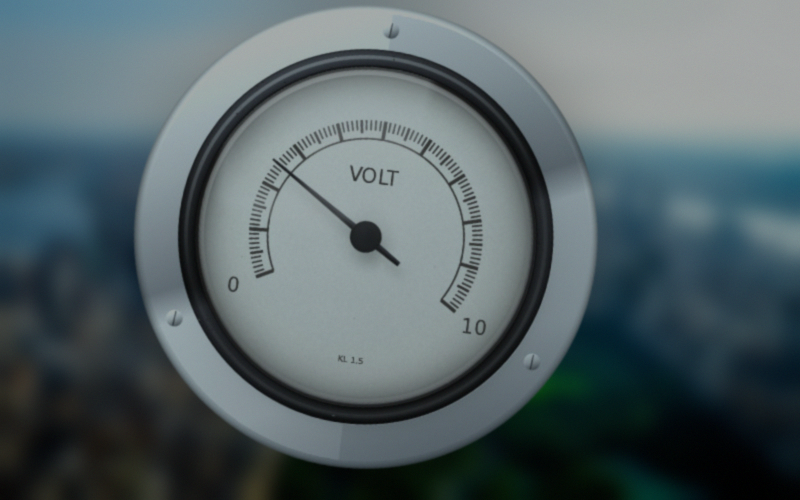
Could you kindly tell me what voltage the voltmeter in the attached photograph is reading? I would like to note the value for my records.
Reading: 2.5 V
